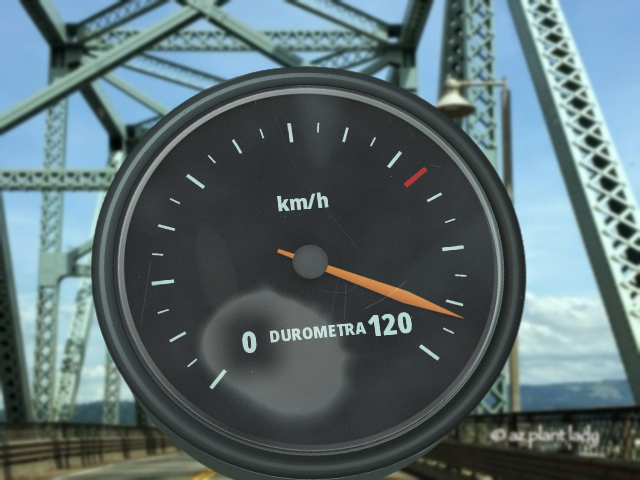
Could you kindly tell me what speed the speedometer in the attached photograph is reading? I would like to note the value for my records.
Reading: 112.5 km/h
